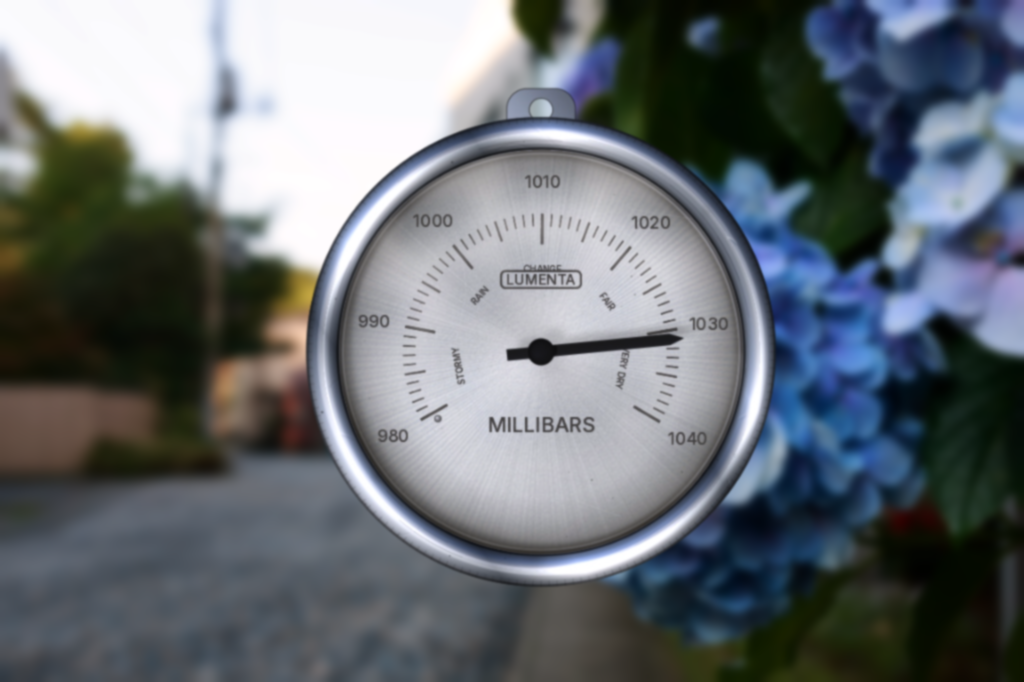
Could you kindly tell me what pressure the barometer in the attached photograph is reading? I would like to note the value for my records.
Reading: 1031 mbar
